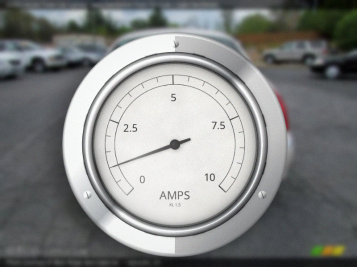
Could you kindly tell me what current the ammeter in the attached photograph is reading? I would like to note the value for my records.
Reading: 1 A
